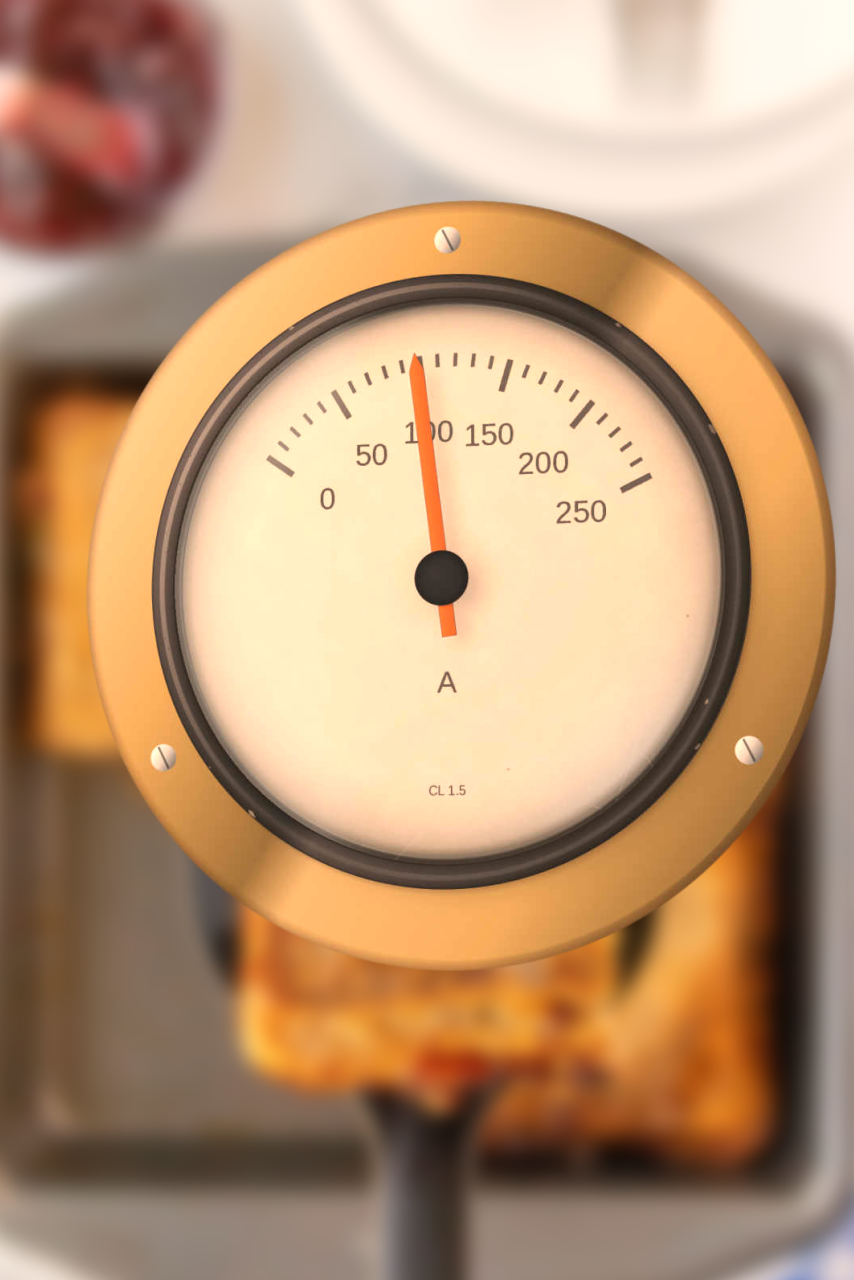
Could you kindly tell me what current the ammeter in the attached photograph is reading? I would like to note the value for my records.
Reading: 100 A
